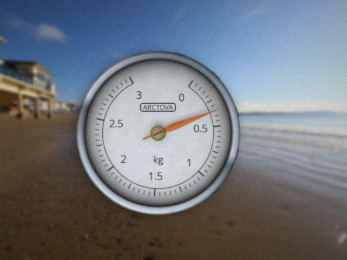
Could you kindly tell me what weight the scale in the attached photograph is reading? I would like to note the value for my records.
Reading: 0.35 kg
